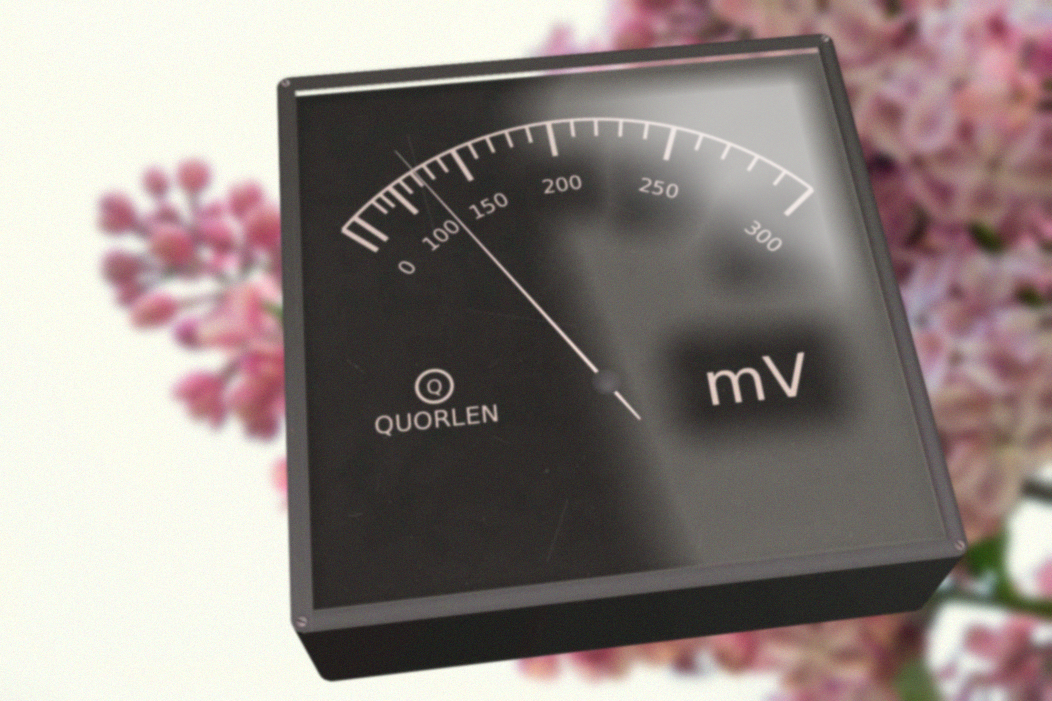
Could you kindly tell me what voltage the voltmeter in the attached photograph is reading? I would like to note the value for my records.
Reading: 120 mV
